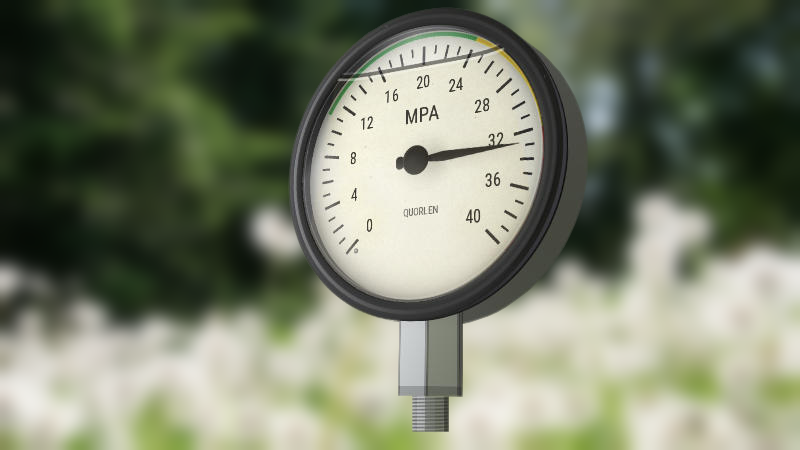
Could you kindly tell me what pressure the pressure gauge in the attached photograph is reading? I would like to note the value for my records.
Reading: 33 MPa
